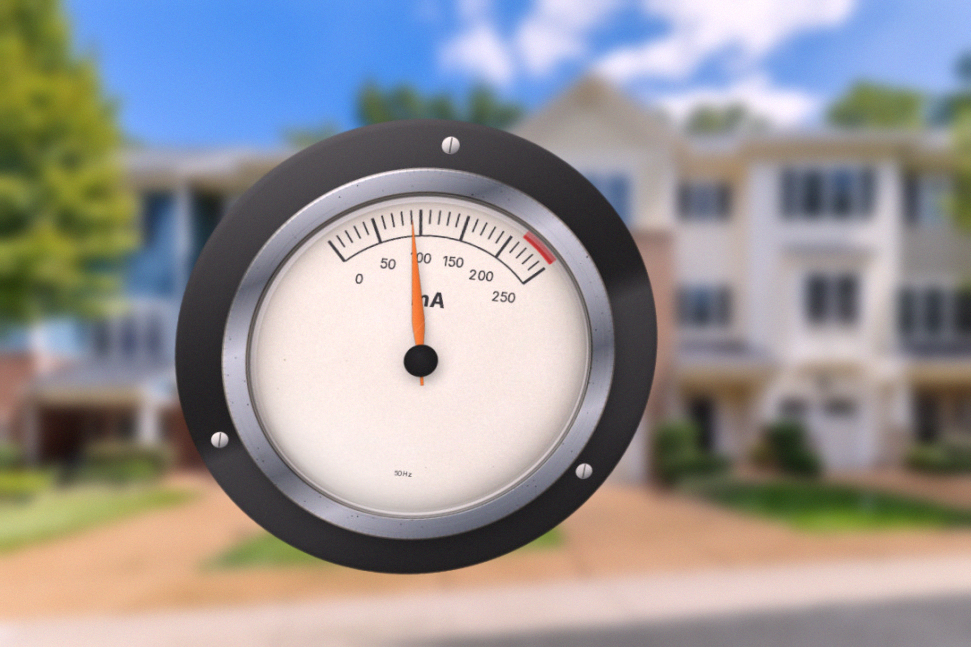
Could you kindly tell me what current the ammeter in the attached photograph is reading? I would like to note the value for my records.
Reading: 90 mA
